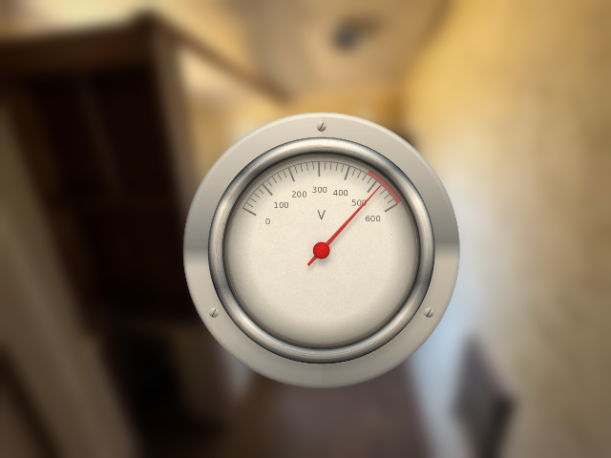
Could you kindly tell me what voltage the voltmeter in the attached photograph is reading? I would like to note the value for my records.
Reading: 520 V
